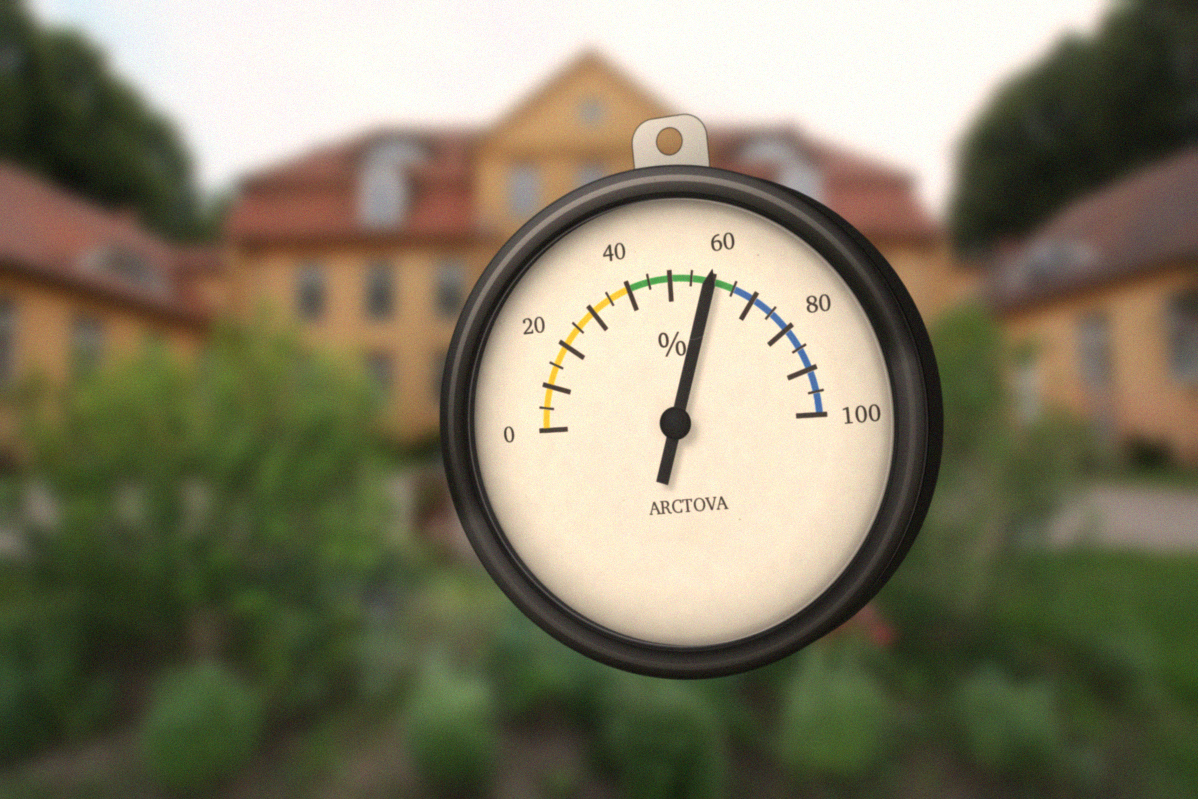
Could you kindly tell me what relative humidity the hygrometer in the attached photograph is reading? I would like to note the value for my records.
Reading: 60 %
